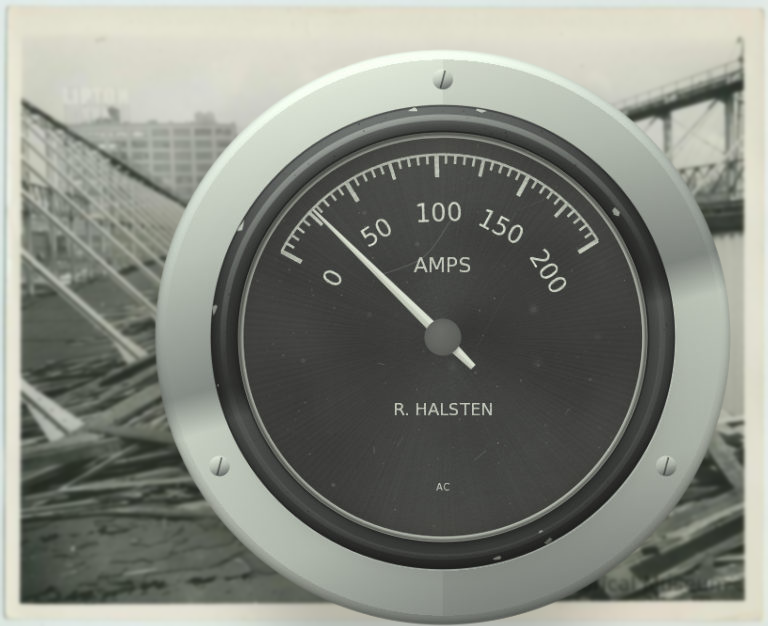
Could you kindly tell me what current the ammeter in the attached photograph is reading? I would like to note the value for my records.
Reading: 27.5 A
